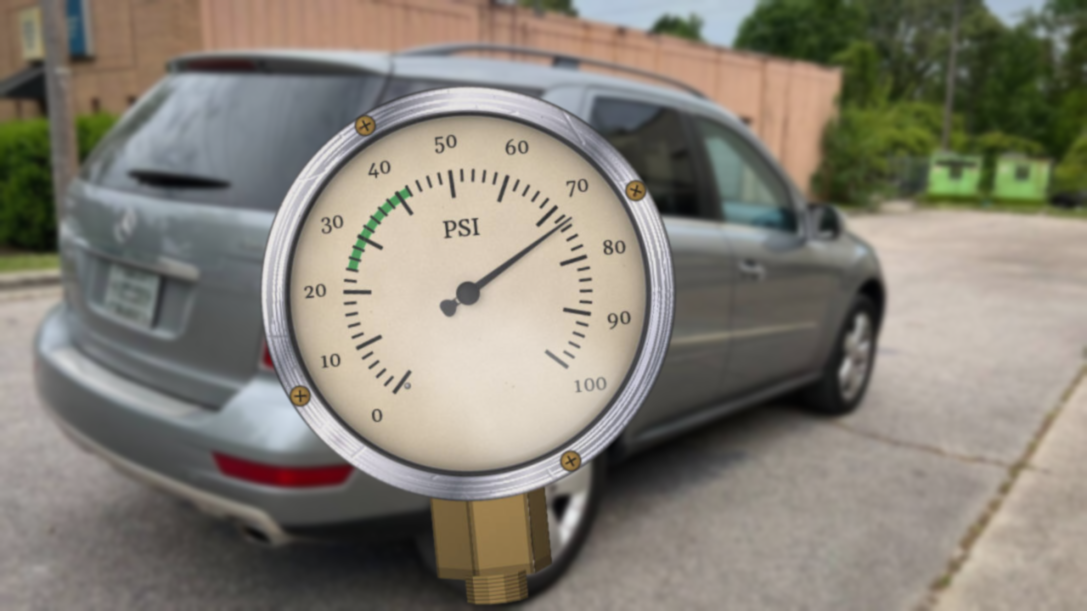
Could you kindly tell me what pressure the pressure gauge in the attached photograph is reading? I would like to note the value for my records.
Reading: 73 psi
